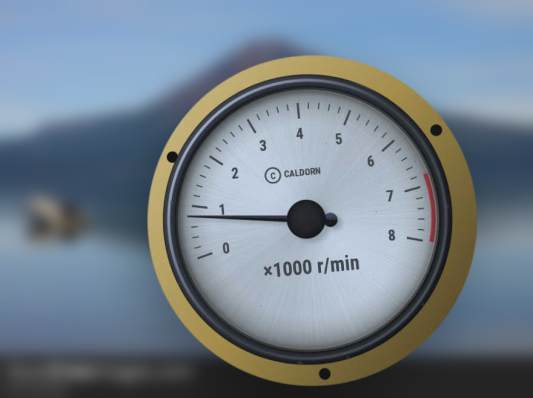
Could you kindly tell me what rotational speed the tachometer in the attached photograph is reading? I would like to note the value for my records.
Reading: 800 rpm
